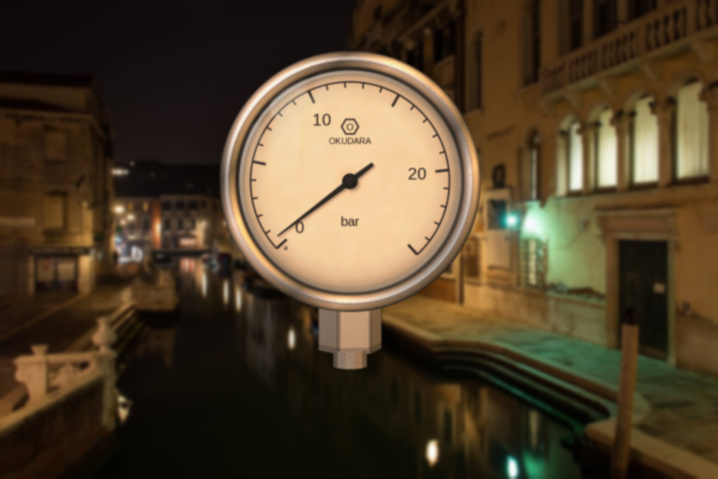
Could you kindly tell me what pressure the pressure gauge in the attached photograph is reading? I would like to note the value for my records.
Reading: 0.5 bar
